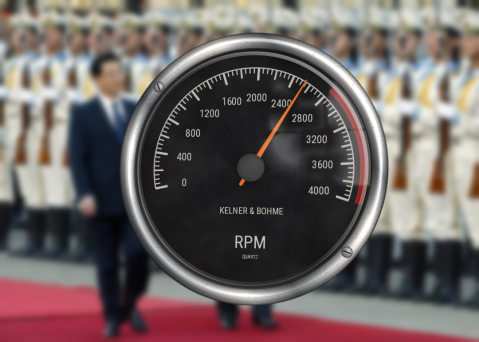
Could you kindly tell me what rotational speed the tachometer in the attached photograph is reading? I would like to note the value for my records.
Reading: 2550 rpm
